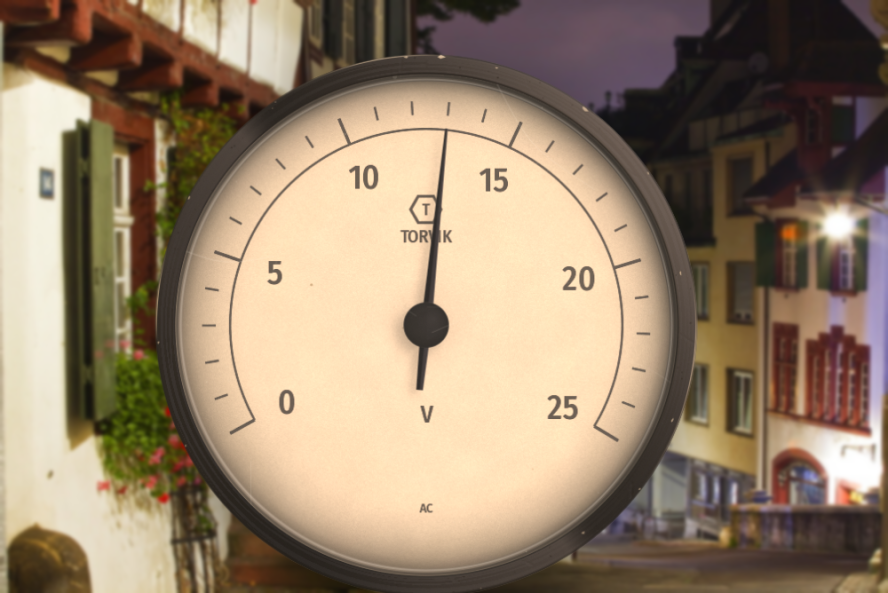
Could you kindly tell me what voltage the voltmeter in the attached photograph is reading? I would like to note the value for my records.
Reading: 13 V
